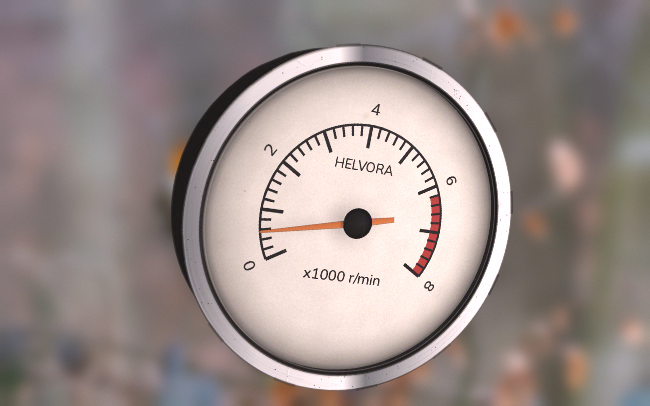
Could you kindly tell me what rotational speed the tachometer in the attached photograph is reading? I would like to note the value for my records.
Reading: 600 rpm
